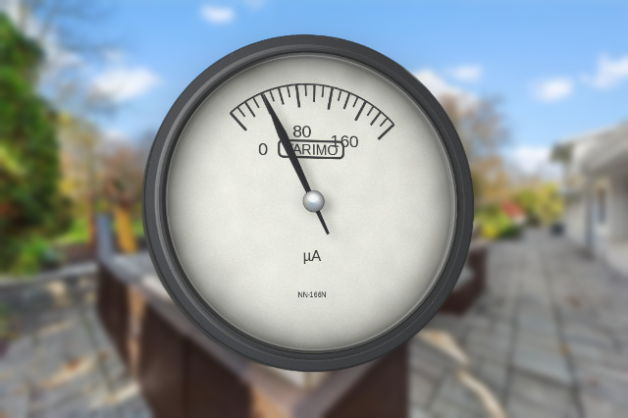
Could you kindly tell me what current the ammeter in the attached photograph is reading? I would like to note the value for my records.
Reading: 40 µA
